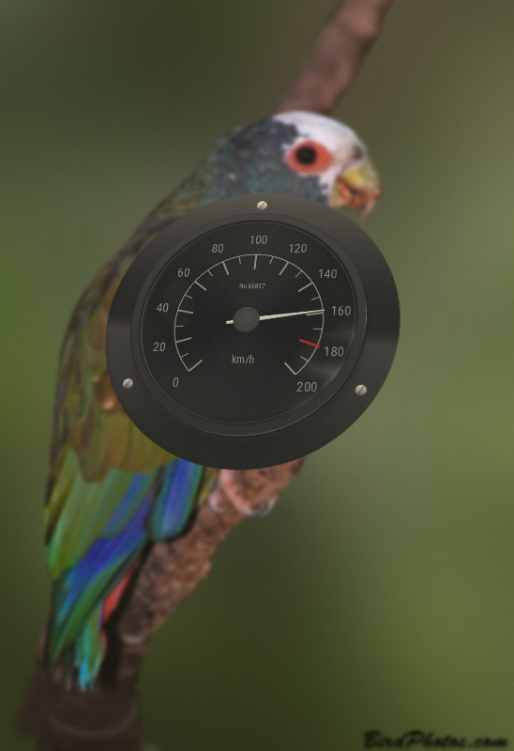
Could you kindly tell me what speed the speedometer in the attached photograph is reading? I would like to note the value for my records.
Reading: 160 km/h
